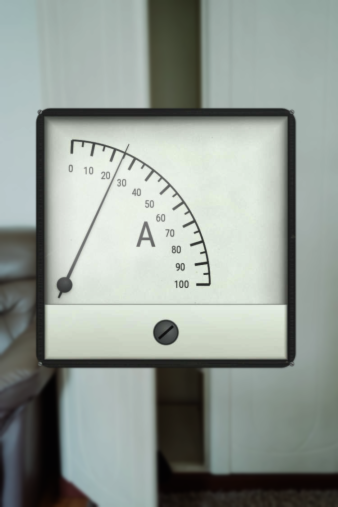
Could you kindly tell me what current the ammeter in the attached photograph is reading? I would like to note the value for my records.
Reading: 25 A
